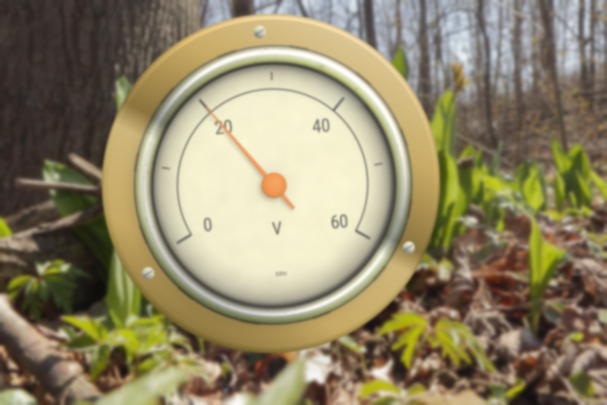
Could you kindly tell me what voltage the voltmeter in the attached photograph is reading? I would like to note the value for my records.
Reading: 20 V
